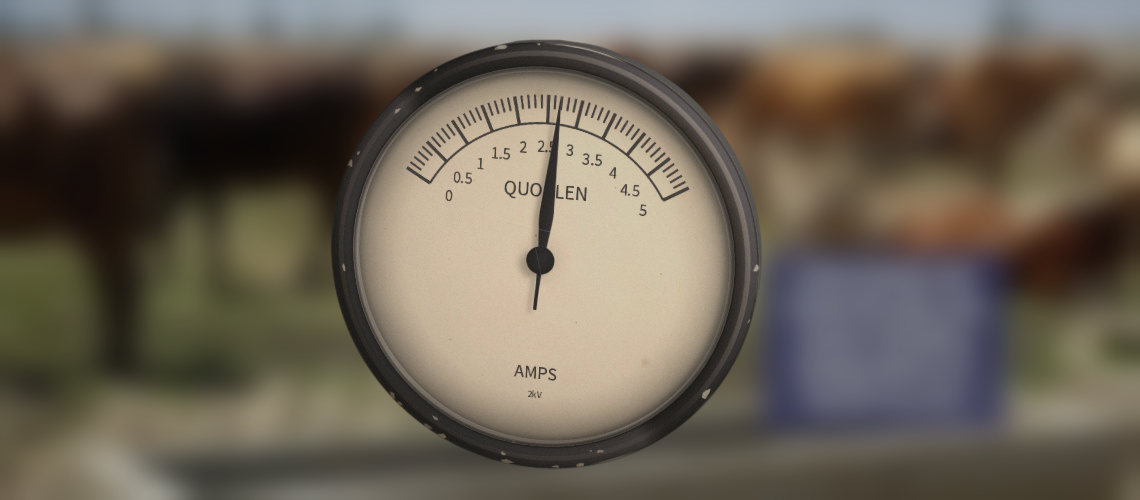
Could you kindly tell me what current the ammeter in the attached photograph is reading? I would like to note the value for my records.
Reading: 2.7 A
